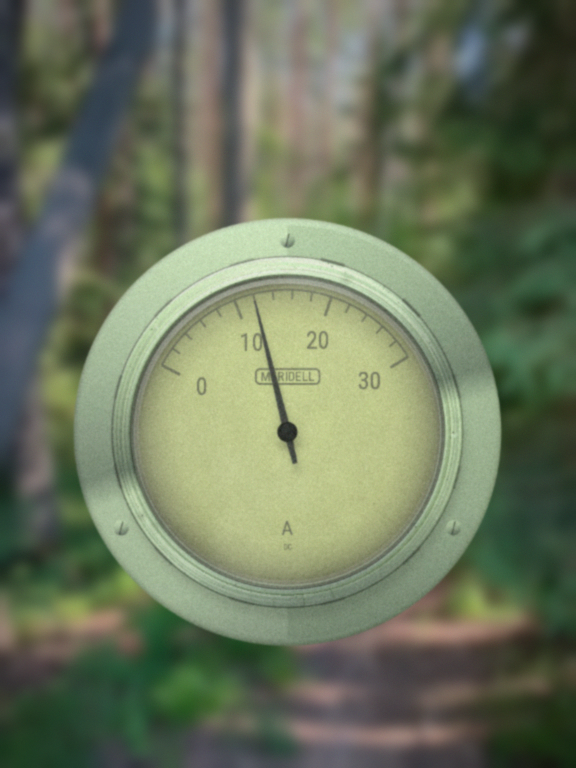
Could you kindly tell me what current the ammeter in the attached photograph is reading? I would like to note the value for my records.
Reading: 12 A
